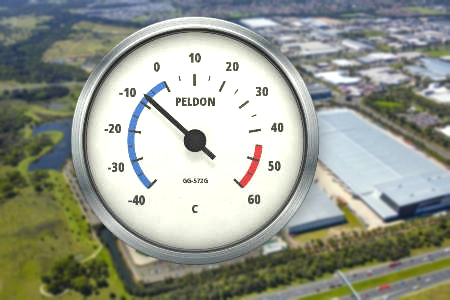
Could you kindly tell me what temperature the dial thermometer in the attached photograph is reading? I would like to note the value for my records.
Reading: -7.5 °C
